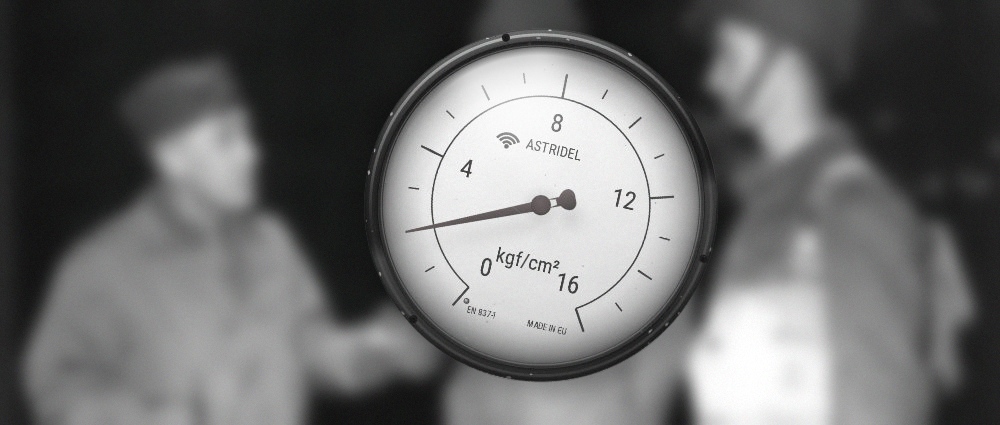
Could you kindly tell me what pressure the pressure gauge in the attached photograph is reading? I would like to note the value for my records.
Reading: 2 kg/cm²
